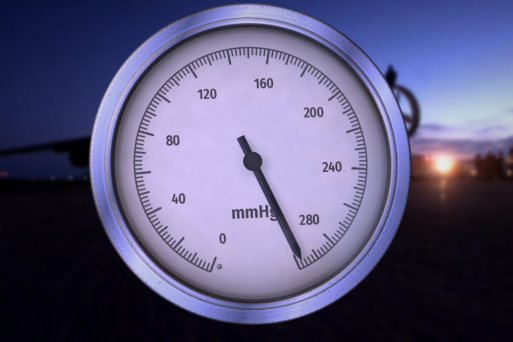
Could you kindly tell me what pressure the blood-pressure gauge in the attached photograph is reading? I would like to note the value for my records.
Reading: 298 mmHg
